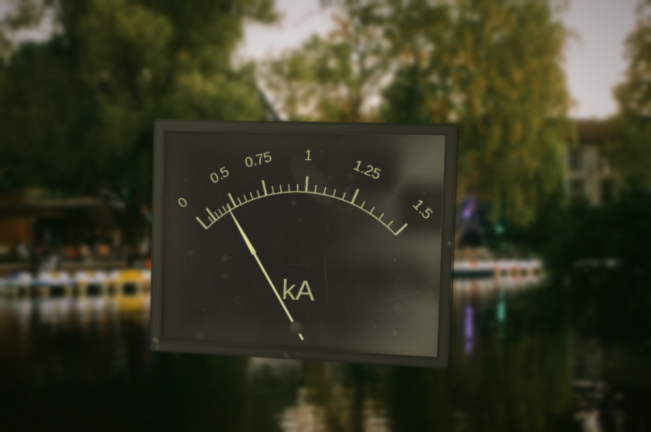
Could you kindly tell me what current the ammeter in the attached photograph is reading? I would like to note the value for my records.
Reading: 0.45 kA
